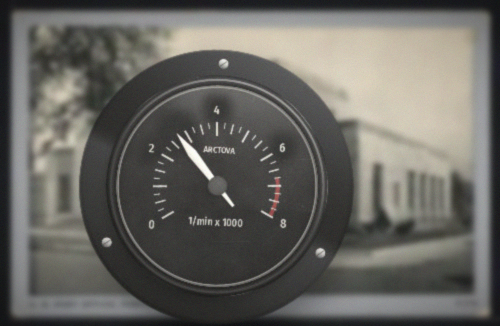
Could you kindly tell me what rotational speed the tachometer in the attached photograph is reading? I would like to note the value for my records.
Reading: 2750 rpm
